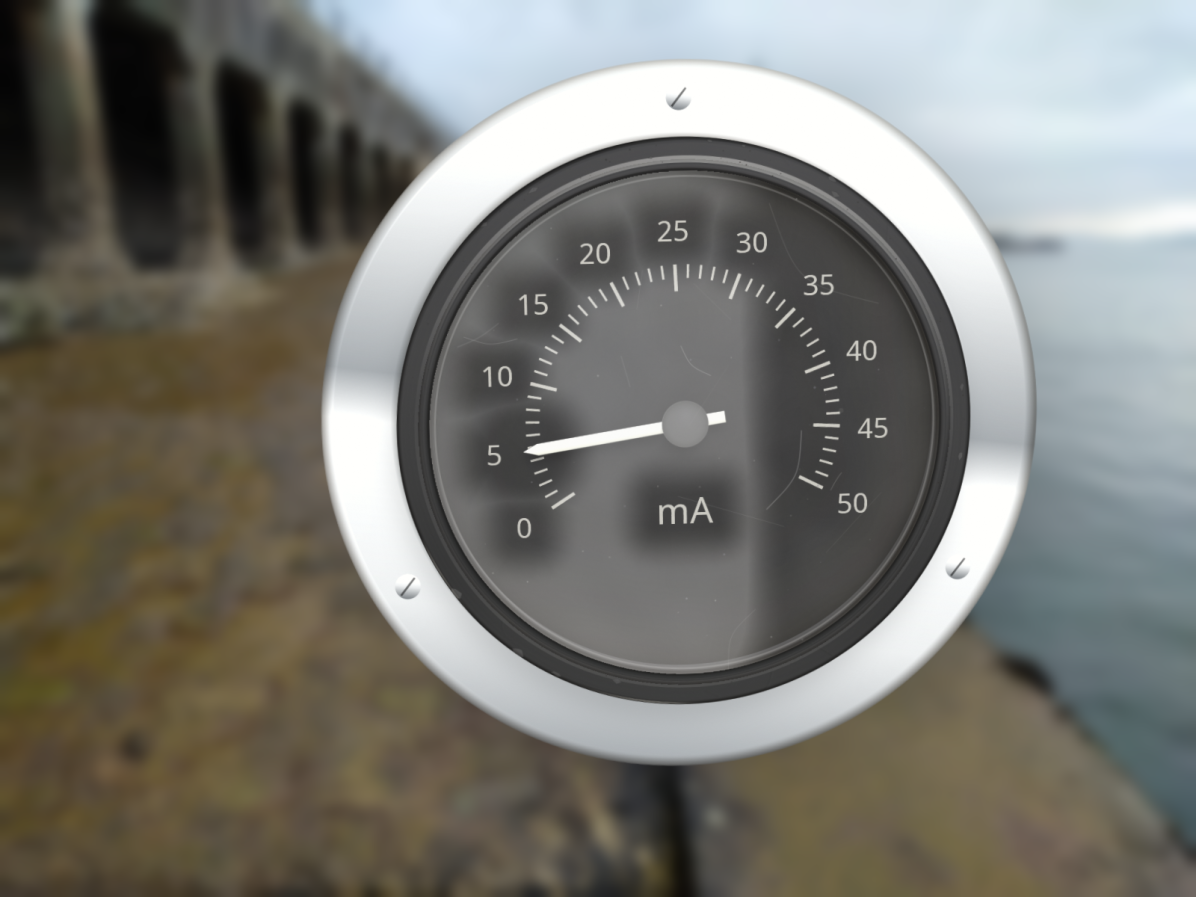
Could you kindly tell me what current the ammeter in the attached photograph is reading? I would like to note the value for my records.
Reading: 5 mA
